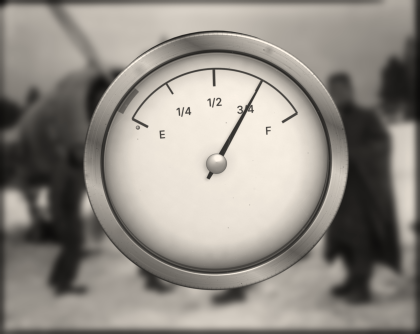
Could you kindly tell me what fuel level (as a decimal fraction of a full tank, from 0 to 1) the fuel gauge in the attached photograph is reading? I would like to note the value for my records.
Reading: 0.75
